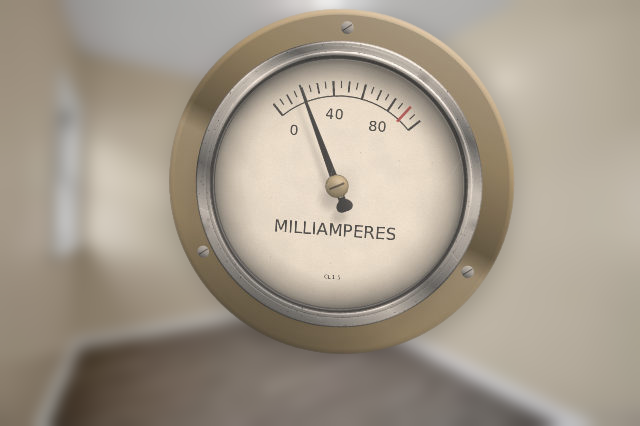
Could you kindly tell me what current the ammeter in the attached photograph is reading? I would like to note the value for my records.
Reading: 20 mA
